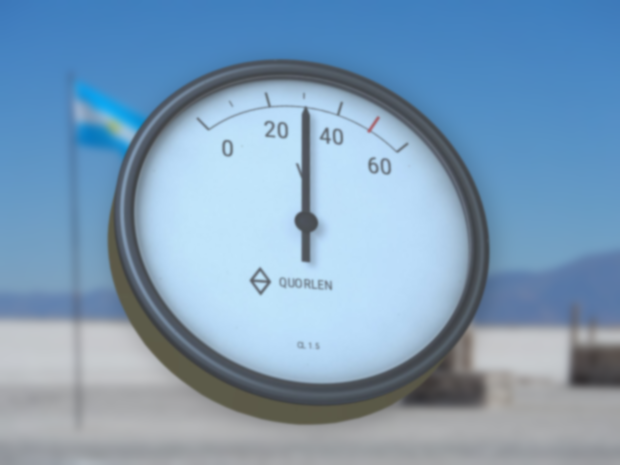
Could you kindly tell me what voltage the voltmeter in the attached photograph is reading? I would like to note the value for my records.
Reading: 30 V
